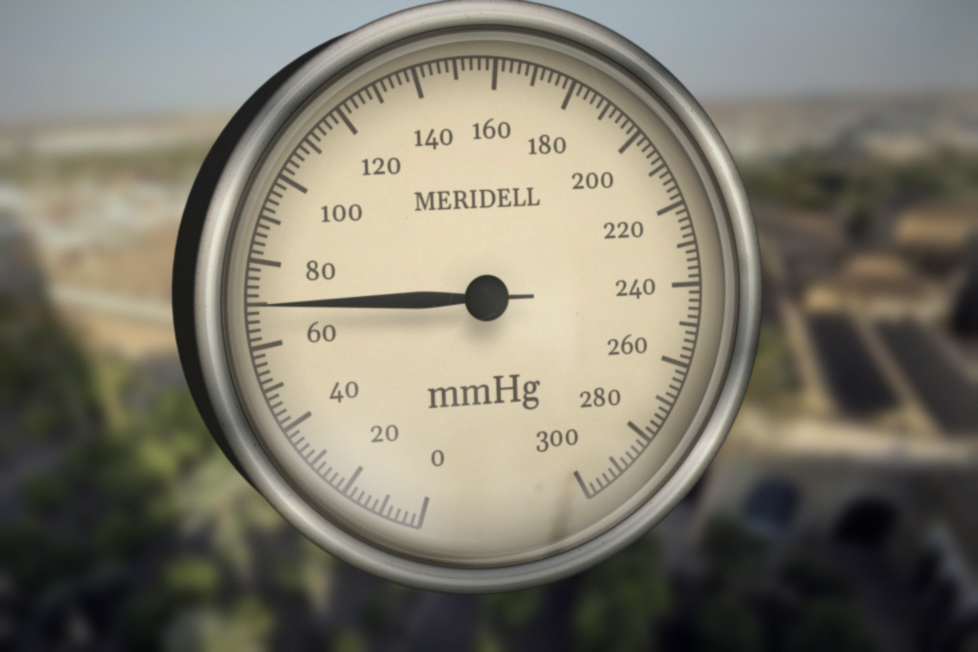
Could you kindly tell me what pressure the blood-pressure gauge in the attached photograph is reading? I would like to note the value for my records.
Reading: 70 mmHg
